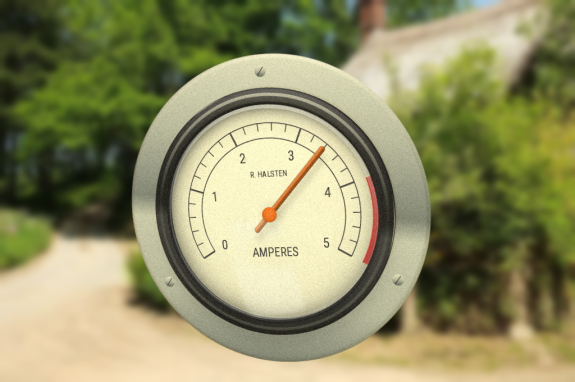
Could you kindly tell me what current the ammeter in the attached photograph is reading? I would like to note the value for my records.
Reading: 3.4 A
